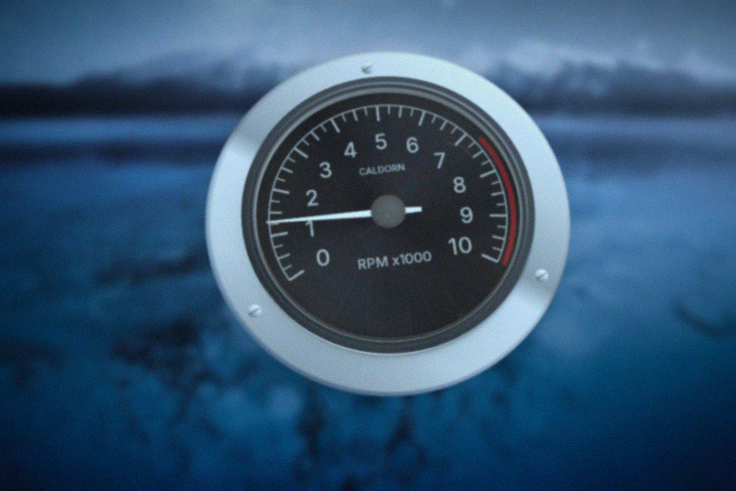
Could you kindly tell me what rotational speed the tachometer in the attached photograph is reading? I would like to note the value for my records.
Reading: 1250 rpm
